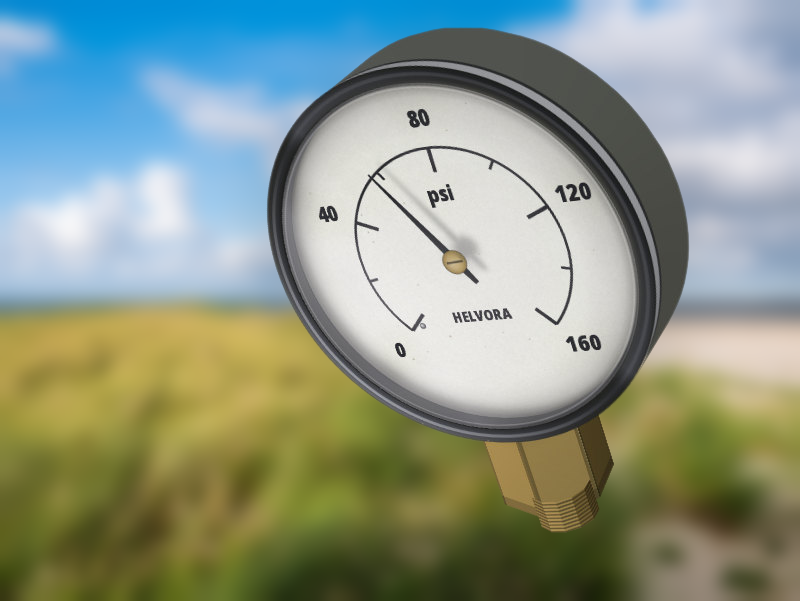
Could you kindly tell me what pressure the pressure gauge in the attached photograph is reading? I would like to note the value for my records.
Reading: 60 psi
